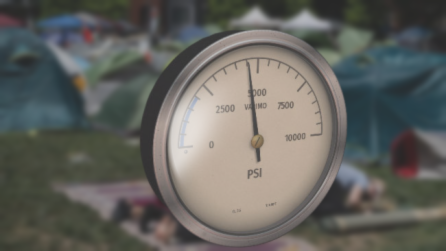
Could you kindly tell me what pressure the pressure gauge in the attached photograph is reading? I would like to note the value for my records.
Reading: 4500 psi
